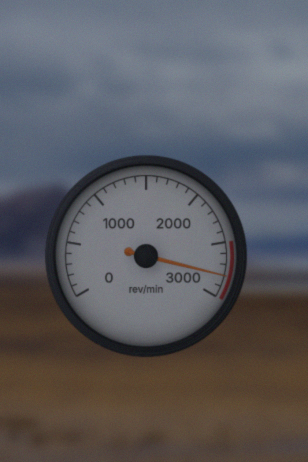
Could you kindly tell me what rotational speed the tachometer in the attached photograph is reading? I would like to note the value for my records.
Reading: 2800 rpm
